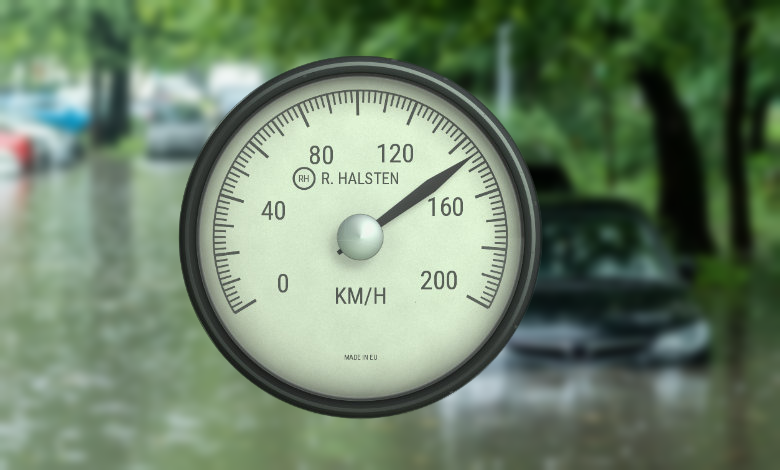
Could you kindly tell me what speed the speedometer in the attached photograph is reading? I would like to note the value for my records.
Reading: 146 km/h
